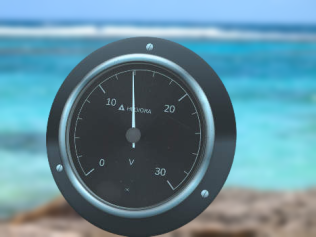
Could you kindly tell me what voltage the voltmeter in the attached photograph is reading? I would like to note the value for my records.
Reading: 14 V
